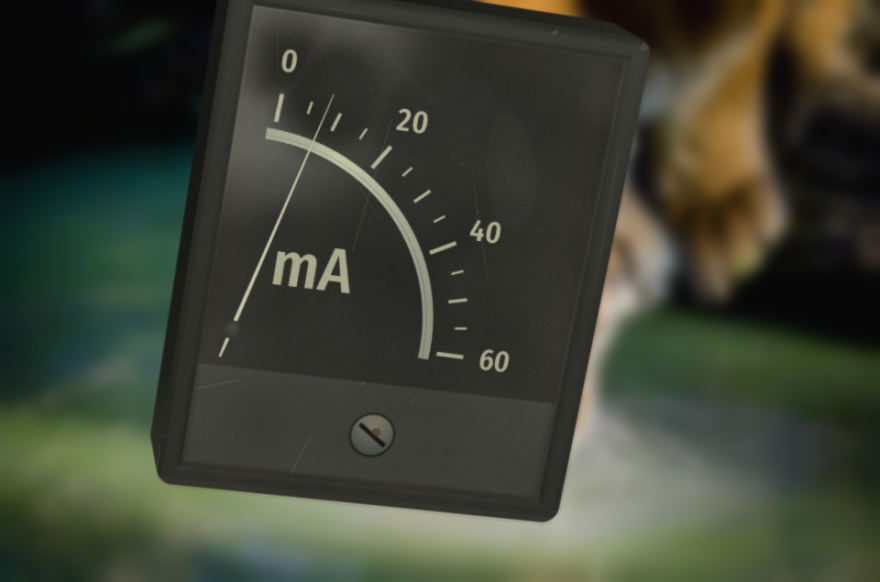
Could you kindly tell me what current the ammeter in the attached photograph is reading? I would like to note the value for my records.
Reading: 7.5 mA
